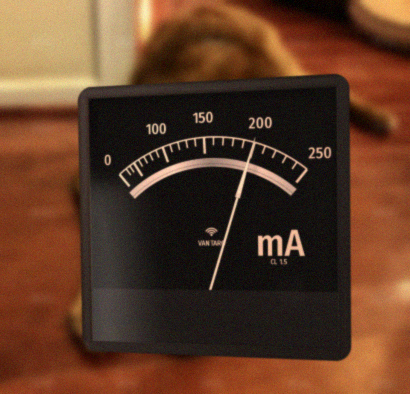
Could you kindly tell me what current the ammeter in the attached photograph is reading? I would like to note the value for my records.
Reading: 200 mA
